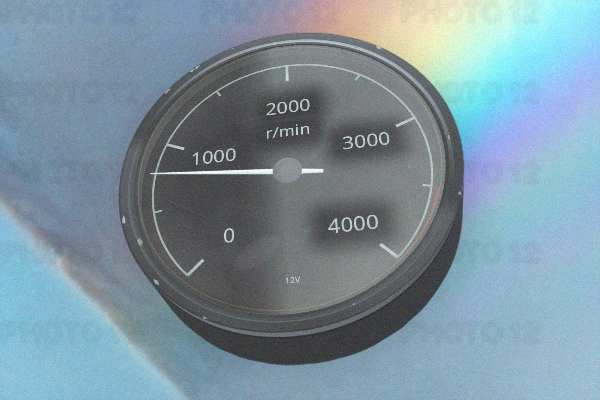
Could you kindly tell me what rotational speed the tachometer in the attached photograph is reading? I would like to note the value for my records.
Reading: 750 rpm
